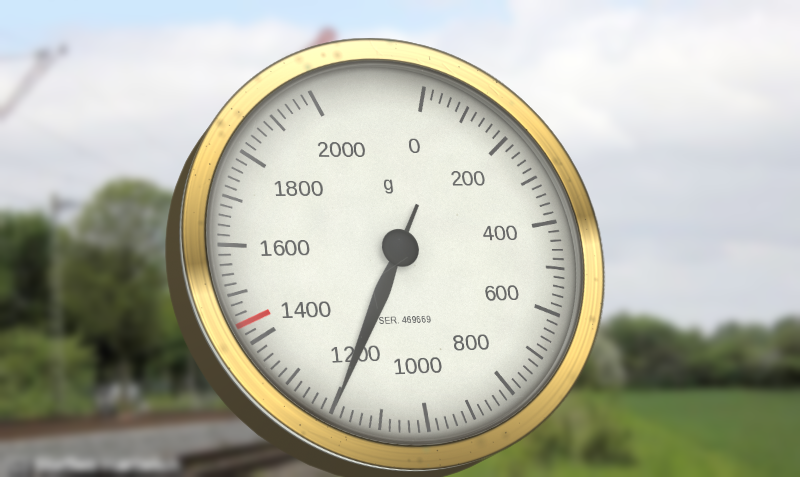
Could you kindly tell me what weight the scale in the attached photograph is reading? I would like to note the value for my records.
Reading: 1200 g
